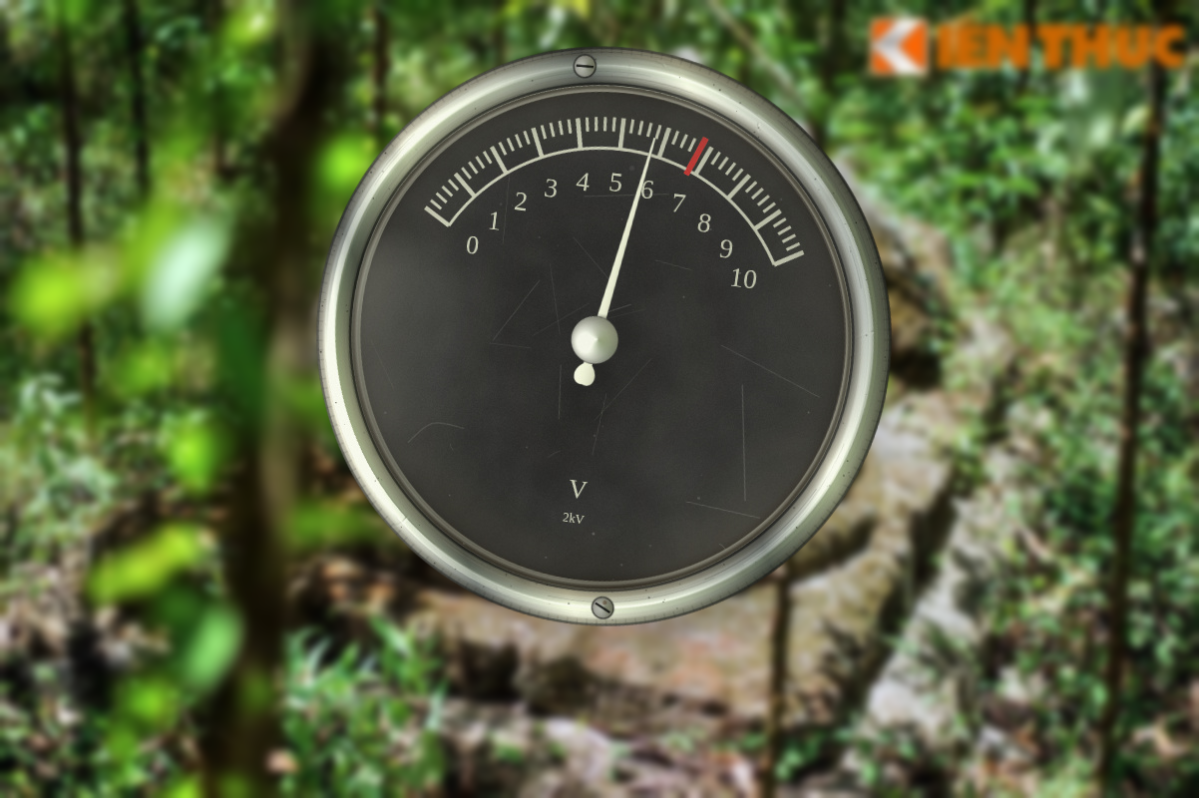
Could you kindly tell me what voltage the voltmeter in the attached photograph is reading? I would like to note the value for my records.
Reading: 5.8 V
